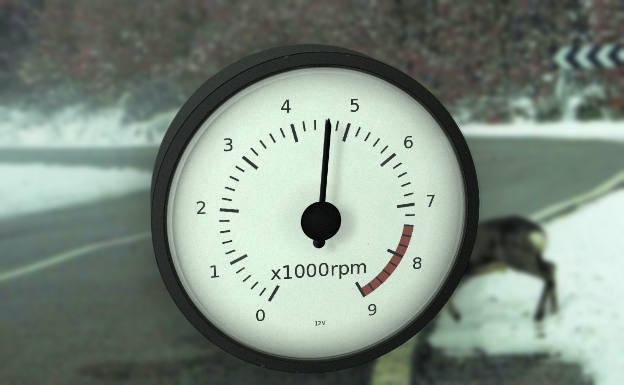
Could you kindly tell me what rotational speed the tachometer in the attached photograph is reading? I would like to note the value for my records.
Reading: 4600 rpm
